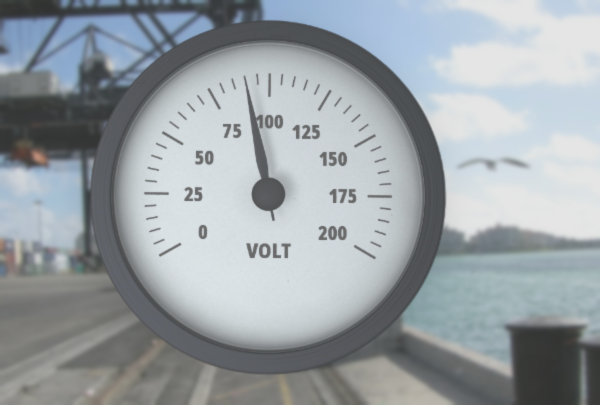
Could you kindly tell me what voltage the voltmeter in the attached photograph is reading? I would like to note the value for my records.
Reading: 90 V
